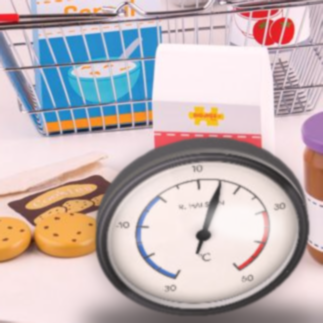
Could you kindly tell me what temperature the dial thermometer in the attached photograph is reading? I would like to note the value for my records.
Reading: 15 °C
